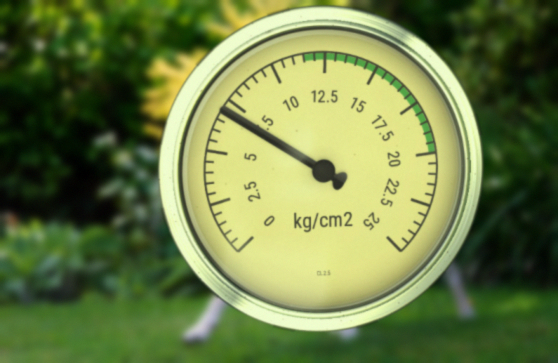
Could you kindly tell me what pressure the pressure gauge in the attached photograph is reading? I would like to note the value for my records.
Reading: 7 kg/cm²
